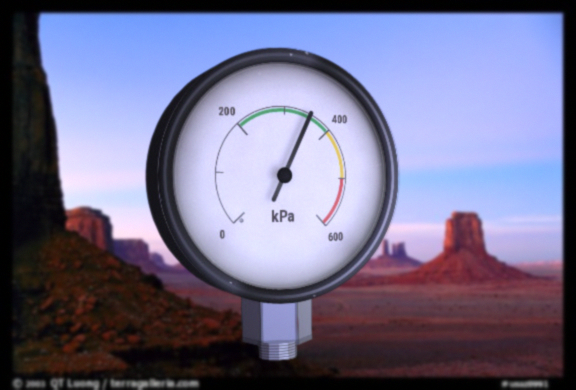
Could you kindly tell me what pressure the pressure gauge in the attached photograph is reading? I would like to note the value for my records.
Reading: 350 kPa
